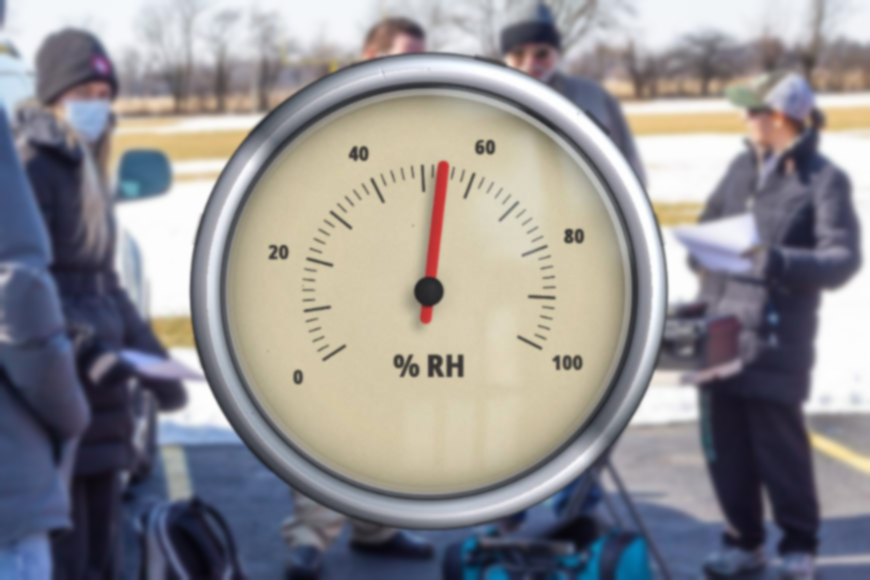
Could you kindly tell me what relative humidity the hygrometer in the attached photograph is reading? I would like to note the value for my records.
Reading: 54 %
